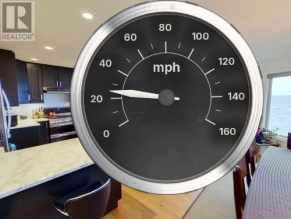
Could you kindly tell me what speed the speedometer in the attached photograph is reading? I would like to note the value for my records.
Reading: 25 mph
